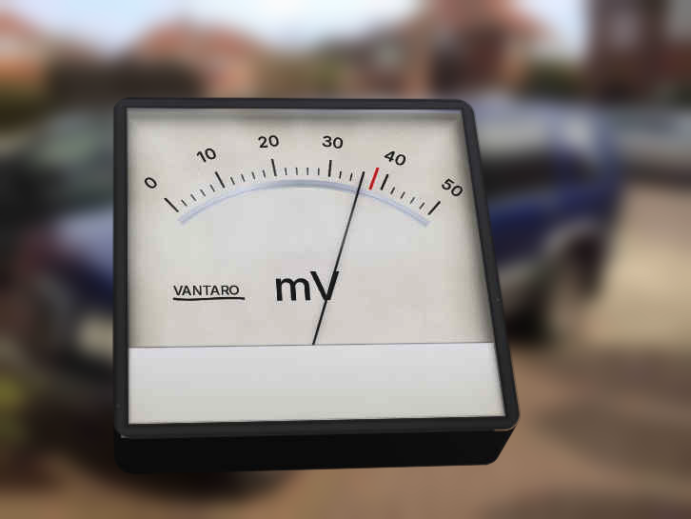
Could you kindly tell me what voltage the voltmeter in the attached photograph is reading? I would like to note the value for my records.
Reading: 36 mV
